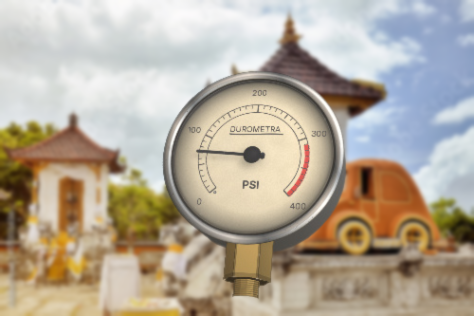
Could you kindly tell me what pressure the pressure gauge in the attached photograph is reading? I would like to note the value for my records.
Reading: 70 psi
